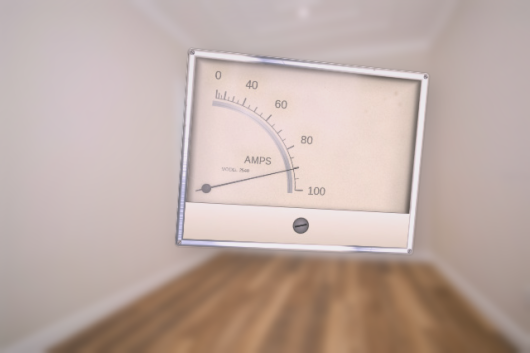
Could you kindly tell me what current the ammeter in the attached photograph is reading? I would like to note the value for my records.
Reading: 90 A
